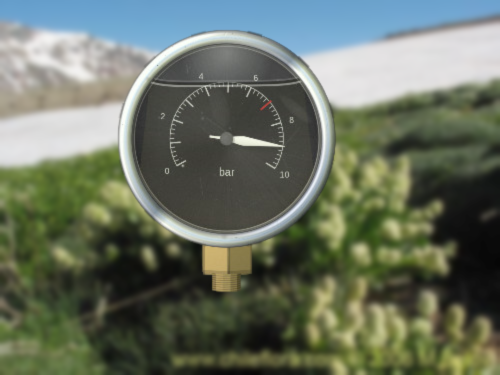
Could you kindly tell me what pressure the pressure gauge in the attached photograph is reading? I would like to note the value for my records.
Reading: 9 bar
